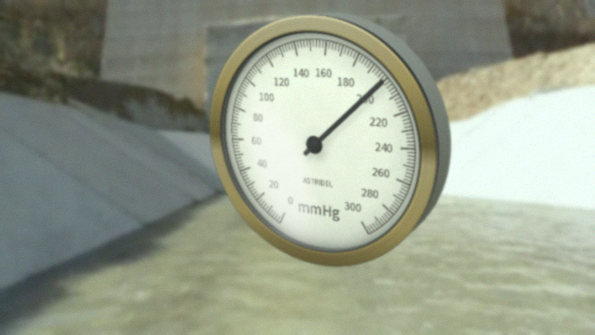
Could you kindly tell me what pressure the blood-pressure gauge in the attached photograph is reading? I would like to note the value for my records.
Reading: 200 mmHg
